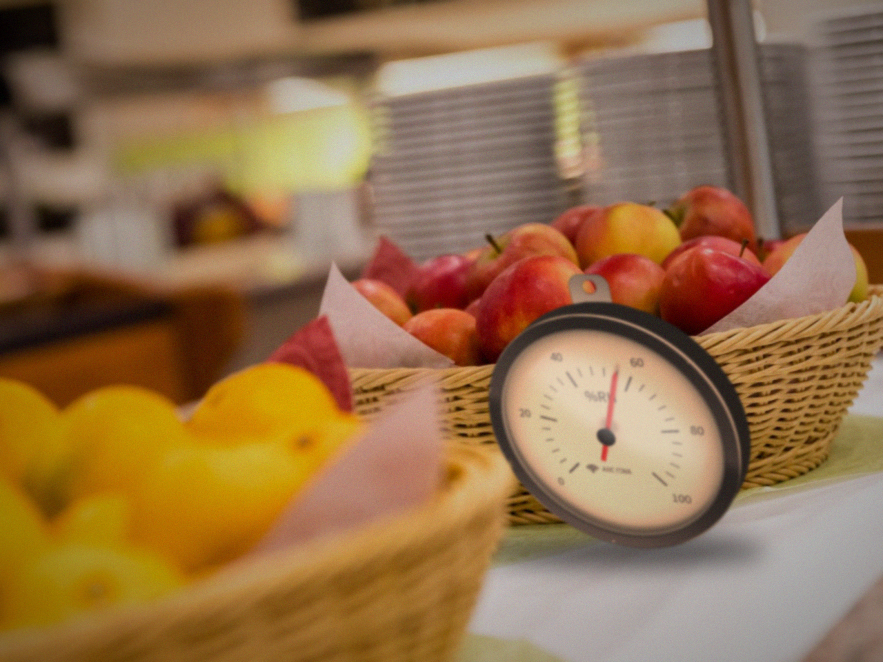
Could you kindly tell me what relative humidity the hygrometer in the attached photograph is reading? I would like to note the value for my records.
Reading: 56 %
